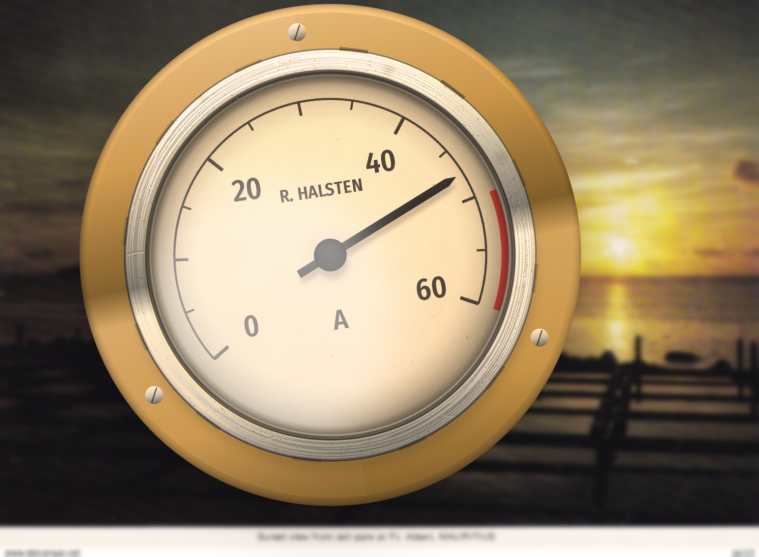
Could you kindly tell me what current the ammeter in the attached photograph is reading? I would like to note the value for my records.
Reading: 47.5 A
